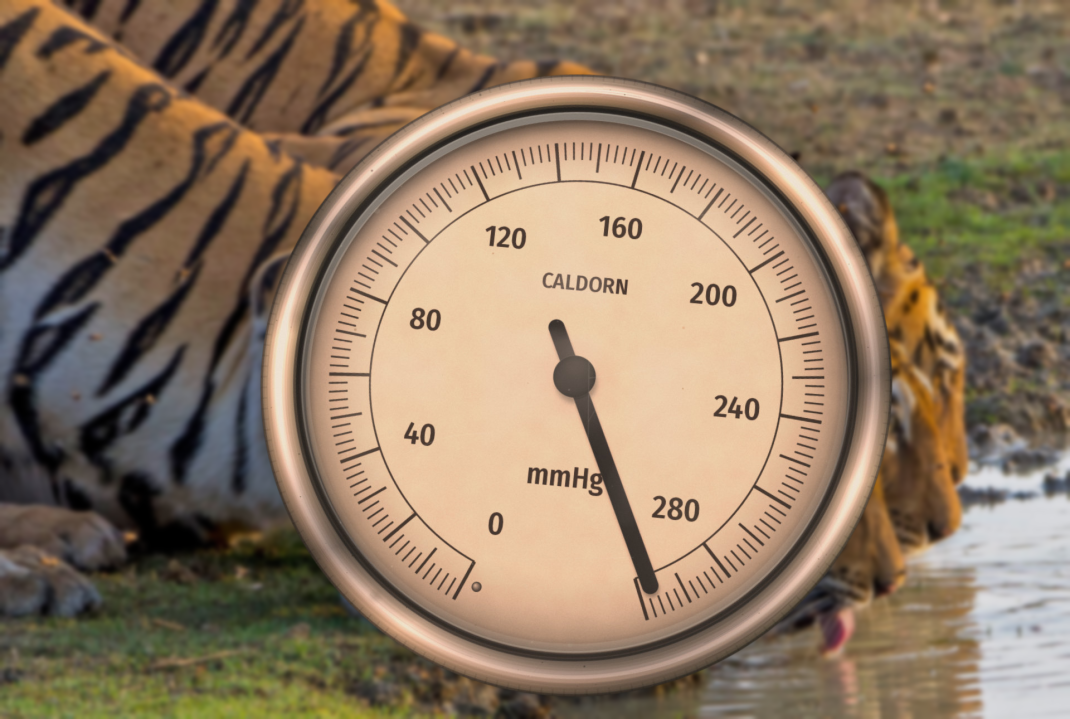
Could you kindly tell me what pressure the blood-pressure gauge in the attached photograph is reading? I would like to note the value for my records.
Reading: 297 mmHg
